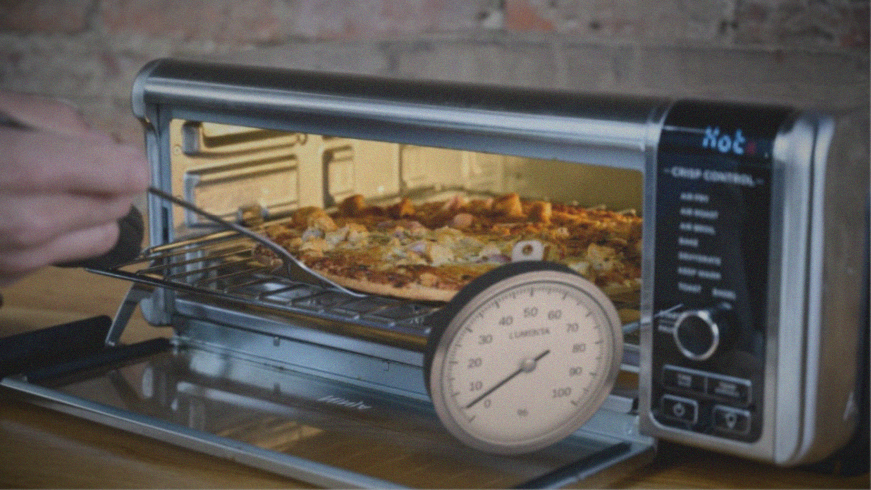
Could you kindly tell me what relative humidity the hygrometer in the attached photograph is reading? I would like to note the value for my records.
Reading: 5 %
